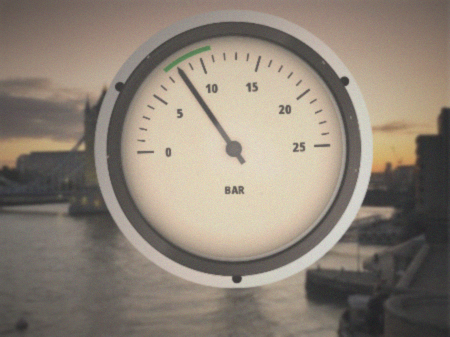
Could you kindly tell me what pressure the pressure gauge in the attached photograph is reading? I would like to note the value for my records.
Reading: 8 bar
